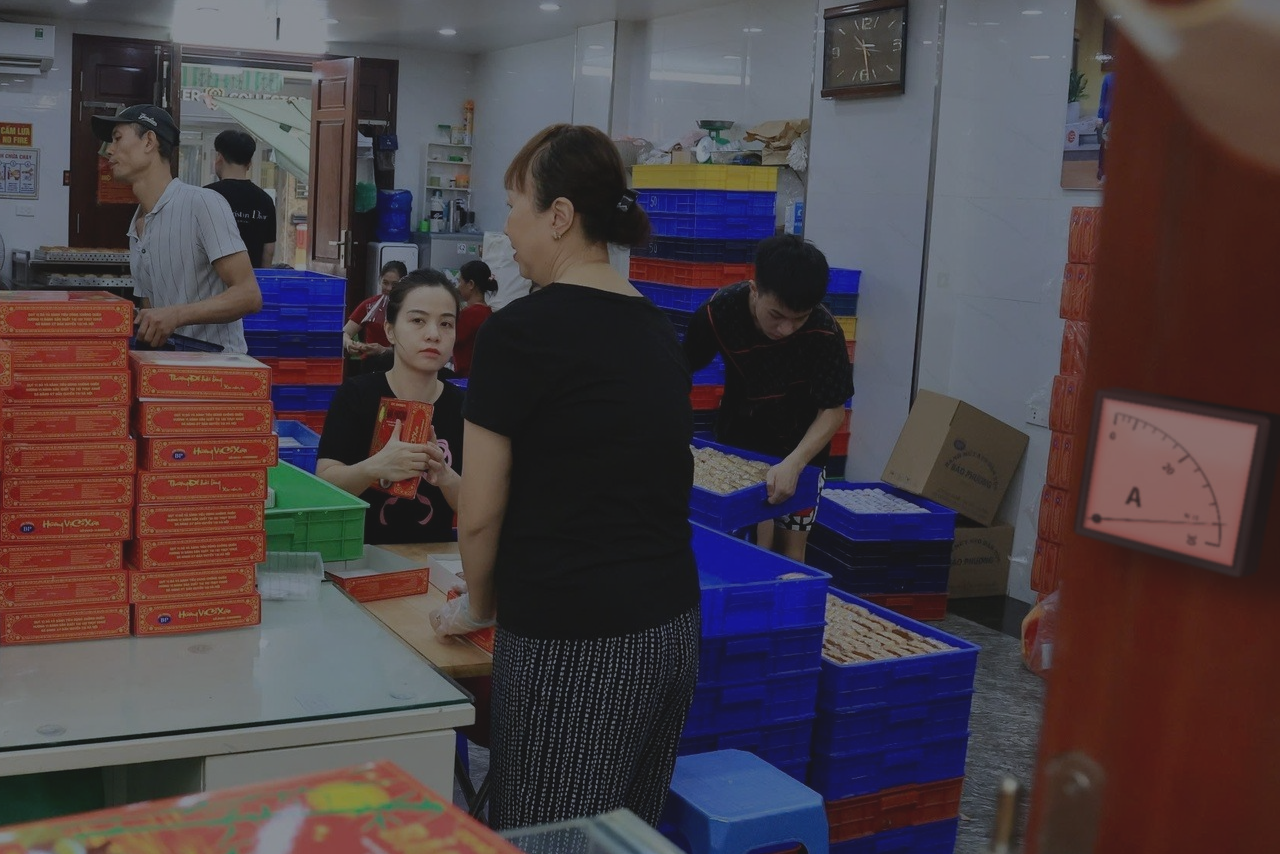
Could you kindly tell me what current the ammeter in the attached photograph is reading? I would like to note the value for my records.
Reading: 28 A
